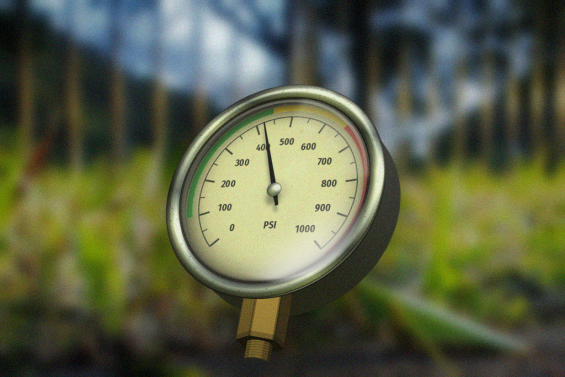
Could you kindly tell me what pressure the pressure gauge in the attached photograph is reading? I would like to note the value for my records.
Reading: 425 psi
